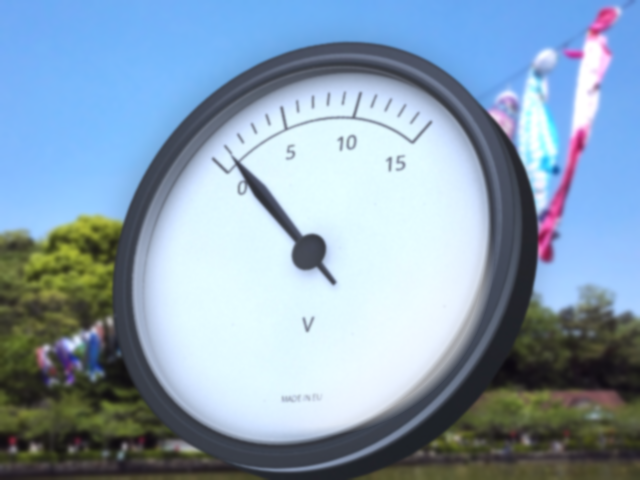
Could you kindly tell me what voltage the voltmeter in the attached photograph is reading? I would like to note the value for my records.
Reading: 1 V
